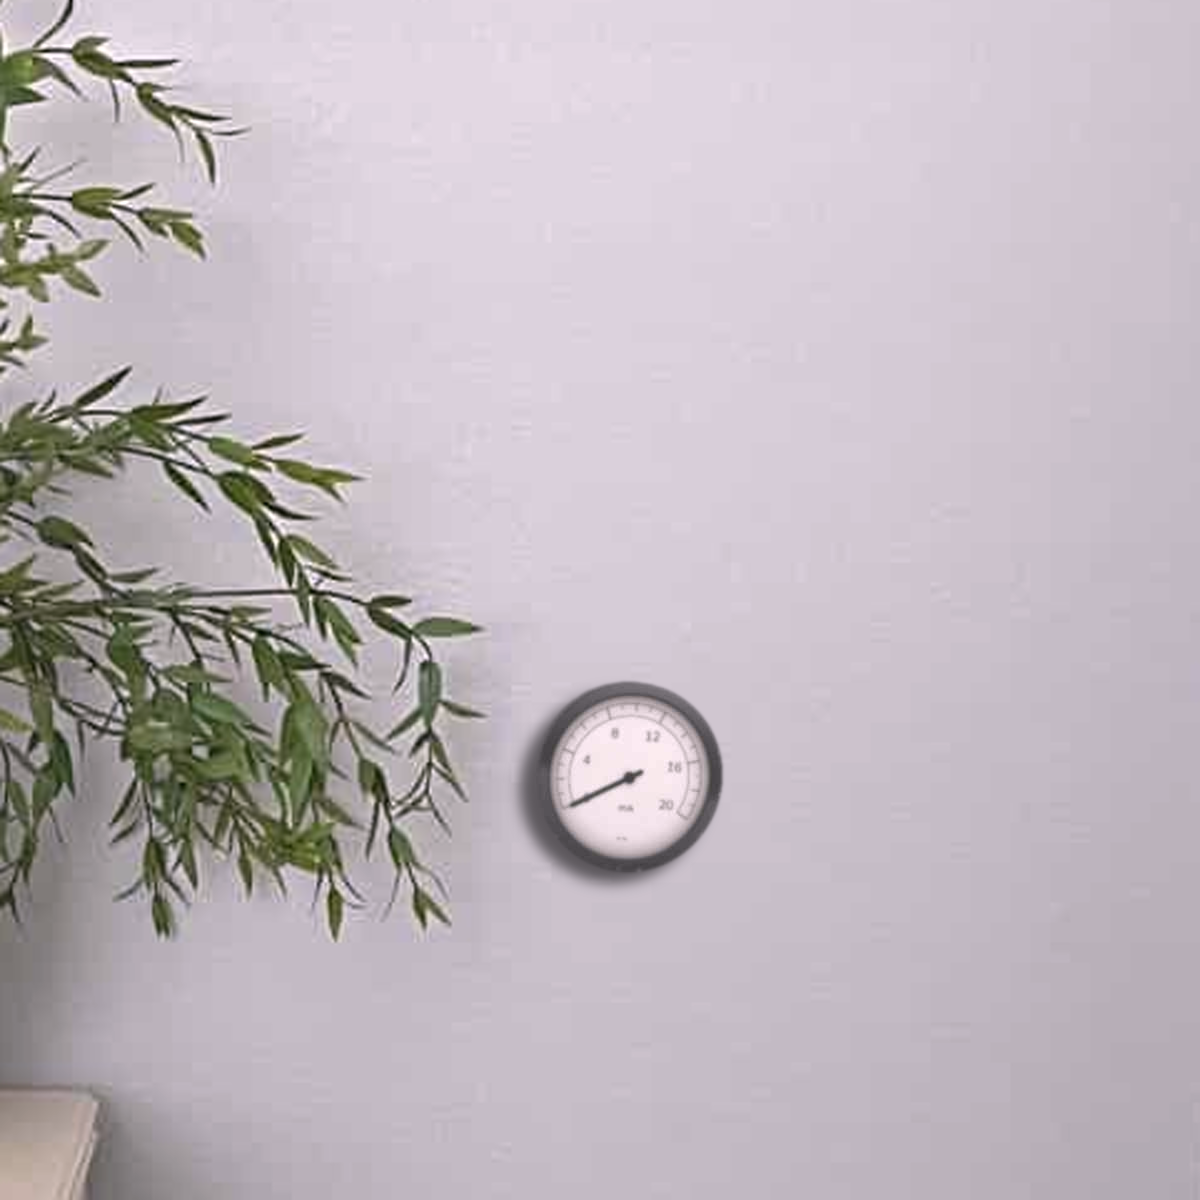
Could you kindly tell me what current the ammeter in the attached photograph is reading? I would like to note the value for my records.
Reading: 0 mA
